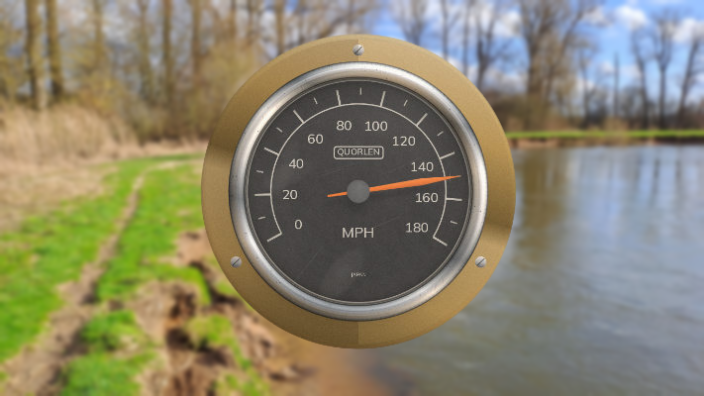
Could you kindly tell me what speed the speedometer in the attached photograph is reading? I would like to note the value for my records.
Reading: 150 mph
